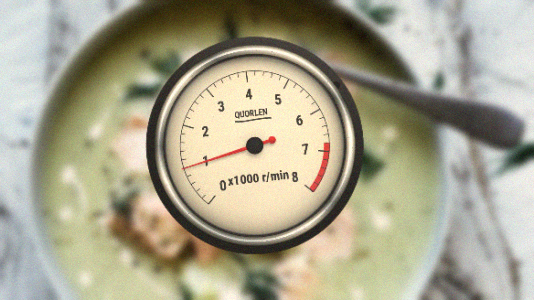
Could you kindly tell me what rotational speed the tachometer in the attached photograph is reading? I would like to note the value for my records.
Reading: 1000 rpm
